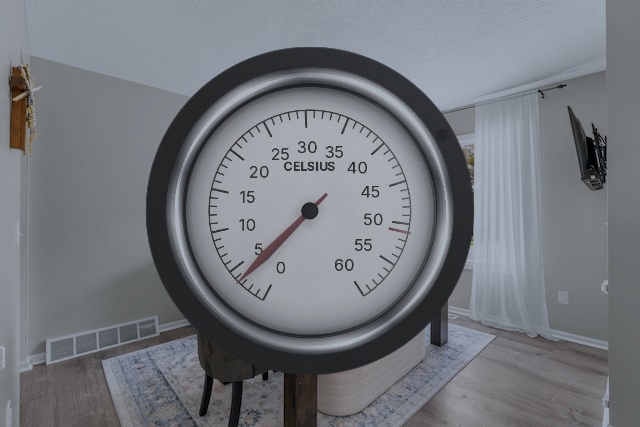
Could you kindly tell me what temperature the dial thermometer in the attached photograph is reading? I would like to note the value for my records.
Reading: 3.5 °C
